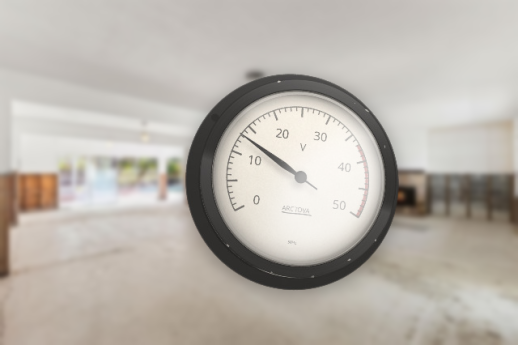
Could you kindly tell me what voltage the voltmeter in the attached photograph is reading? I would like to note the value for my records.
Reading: 13 V
